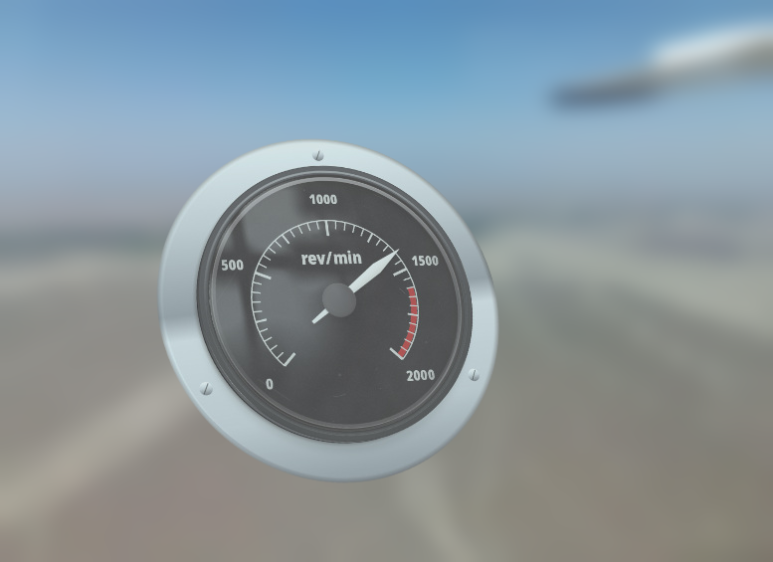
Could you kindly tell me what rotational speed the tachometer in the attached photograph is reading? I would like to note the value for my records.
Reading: 1400 rpm
